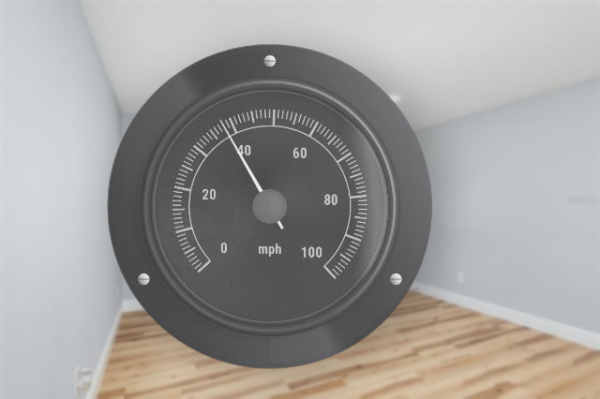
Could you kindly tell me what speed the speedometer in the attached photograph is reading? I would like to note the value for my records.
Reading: 38 mph
